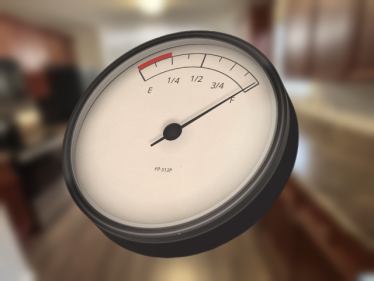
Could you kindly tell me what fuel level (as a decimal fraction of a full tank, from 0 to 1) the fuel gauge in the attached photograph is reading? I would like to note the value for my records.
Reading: 1
